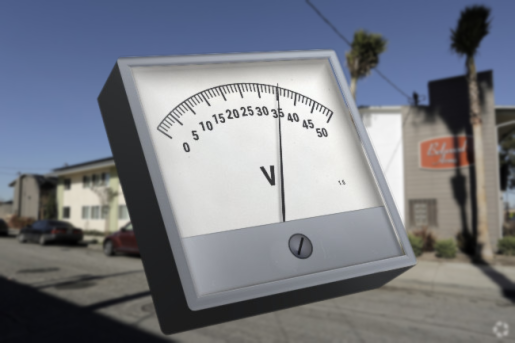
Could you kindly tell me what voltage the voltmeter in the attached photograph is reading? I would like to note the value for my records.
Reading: 35 V
